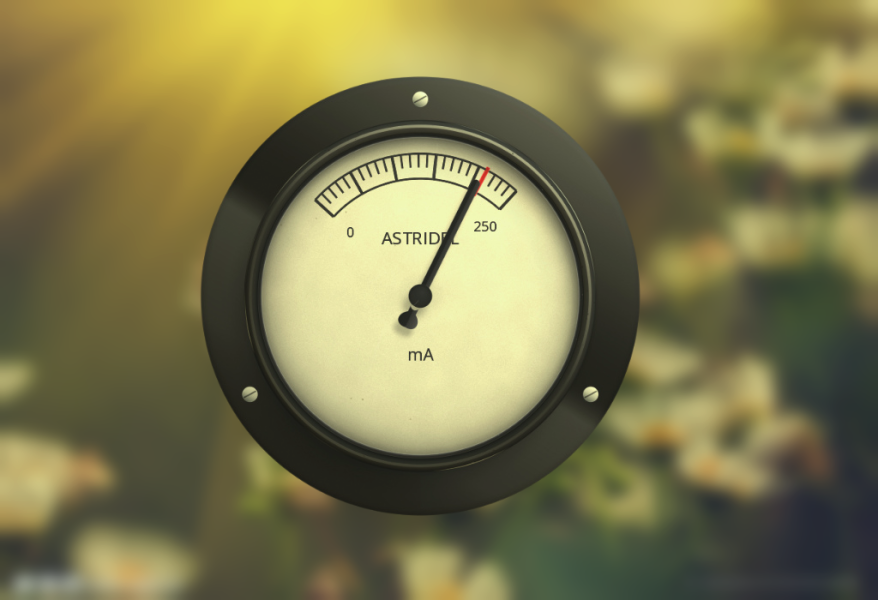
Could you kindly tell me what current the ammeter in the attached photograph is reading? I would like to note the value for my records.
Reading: 205 mA
